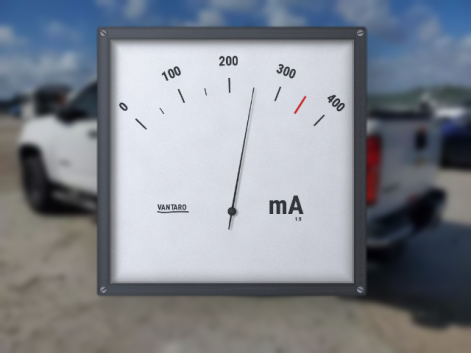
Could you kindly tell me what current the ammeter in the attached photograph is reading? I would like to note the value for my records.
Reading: 250 mA
